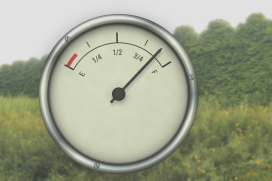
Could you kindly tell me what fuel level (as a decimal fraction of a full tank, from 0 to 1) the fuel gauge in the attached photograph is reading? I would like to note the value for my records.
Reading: 0.875
